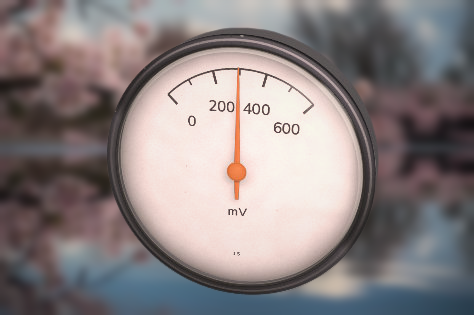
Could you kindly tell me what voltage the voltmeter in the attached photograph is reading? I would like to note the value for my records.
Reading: 300 mV
